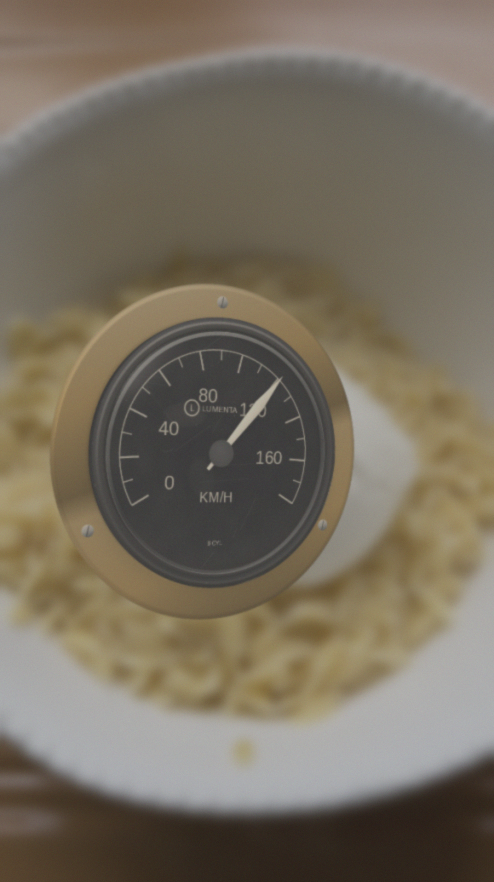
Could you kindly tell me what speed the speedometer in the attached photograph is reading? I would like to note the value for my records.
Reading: 120 km/h
